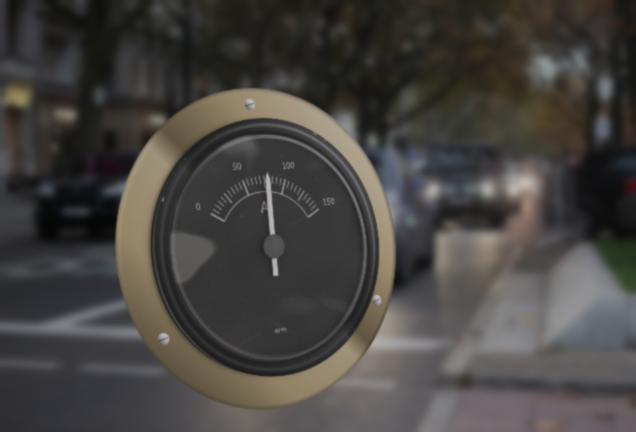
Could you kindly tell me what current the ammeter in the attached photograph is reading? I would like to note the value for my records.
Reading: 75 A
